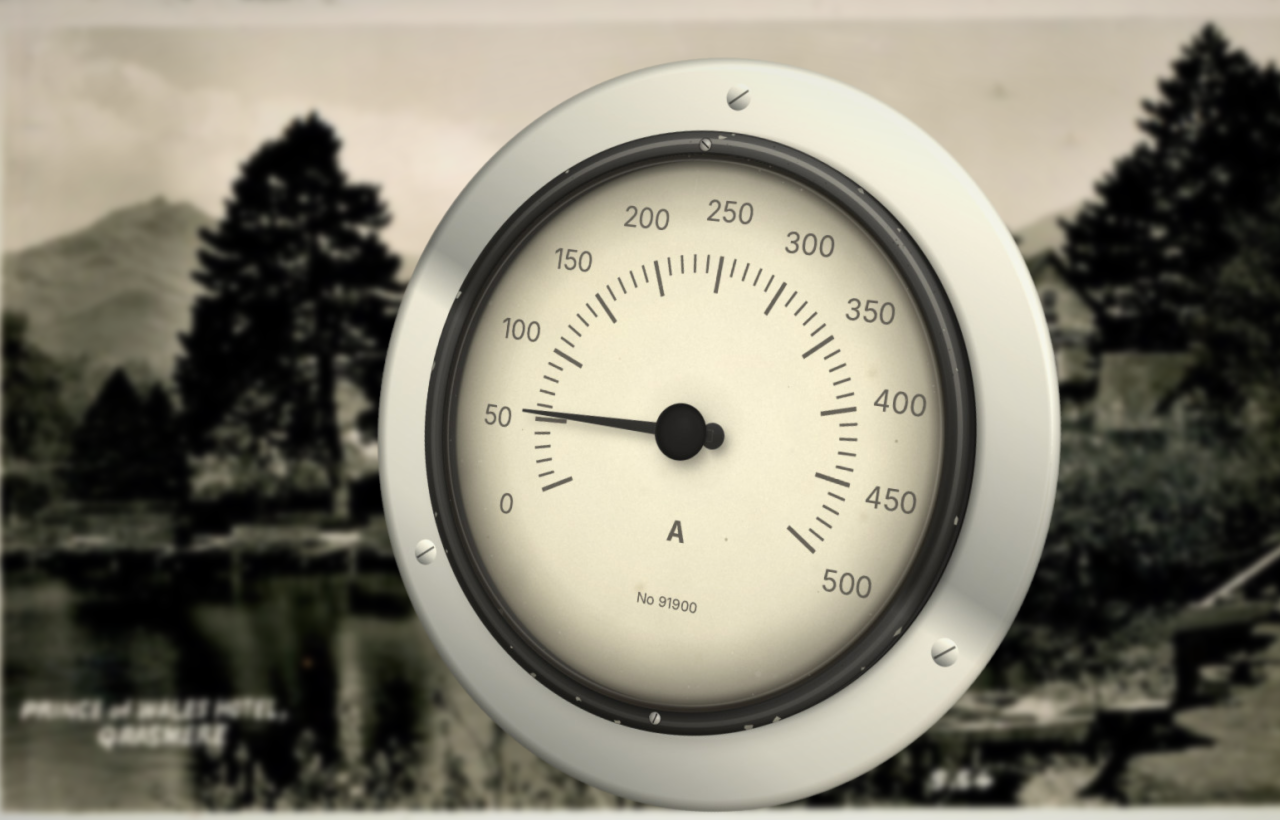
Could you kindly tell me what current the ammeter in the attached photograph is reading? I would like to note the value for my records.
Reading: 55 A
